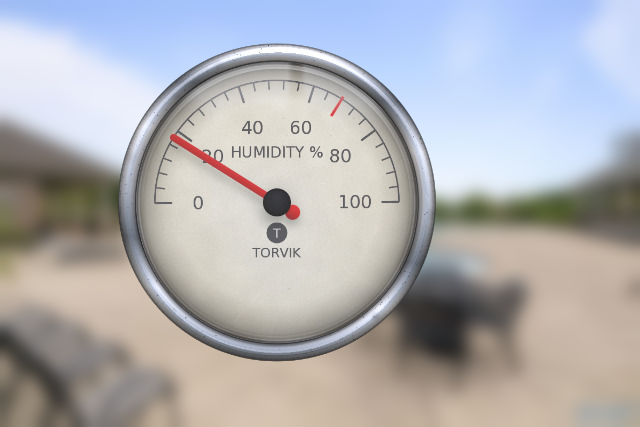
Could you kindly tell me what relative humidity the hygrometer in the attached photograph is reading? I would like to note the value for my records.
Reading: 18 %
